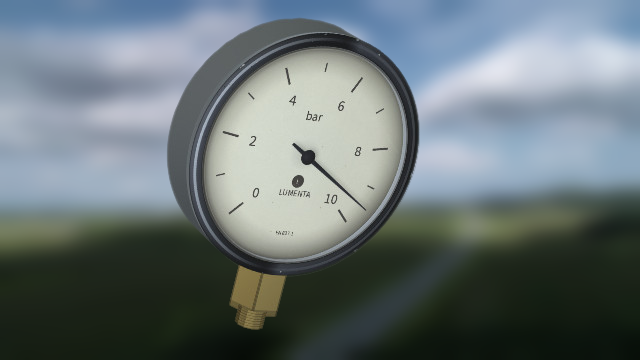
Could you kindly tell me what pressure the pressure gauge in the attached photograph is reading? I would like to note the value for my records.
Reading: 9.5 bar
